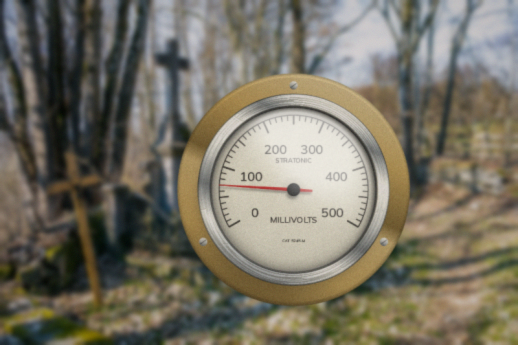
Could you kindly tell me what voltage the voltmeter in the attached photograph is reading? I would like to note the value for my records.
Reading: 70 mV
